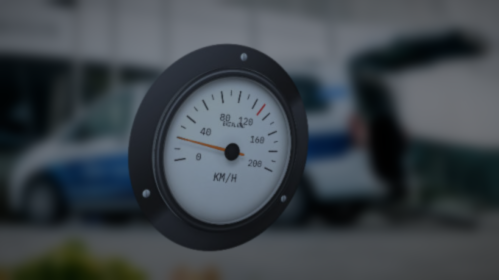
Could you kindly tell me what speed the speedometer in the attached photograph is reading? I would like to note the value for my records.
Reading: 20 km/h
